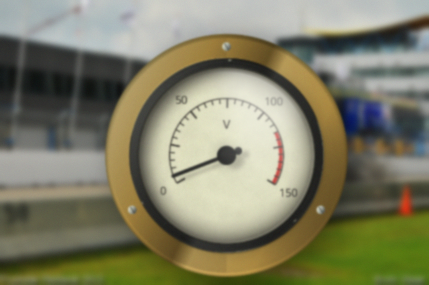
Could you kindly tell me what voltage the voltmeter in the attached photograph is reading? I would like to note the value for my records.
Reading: 5 V
